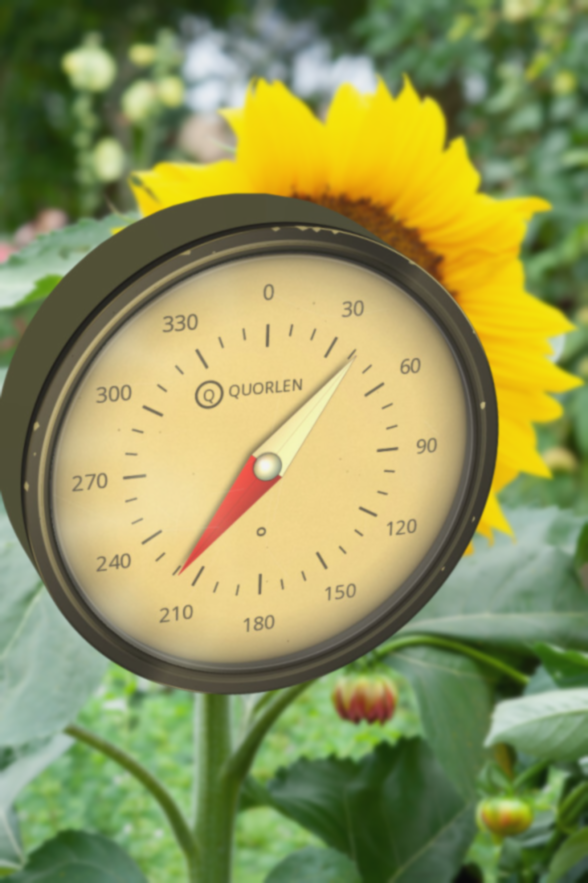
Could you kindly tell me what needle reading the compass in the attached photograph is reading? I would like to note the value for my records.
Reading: 220 °
